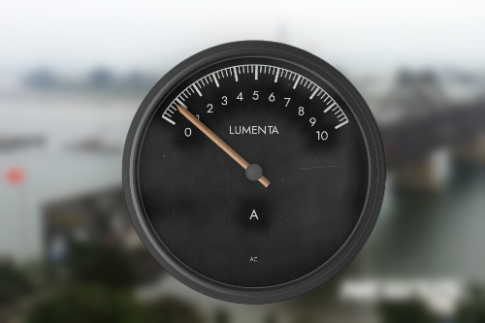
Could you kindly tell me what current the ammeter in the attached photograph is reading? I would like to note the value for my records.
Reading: 0.8 A
